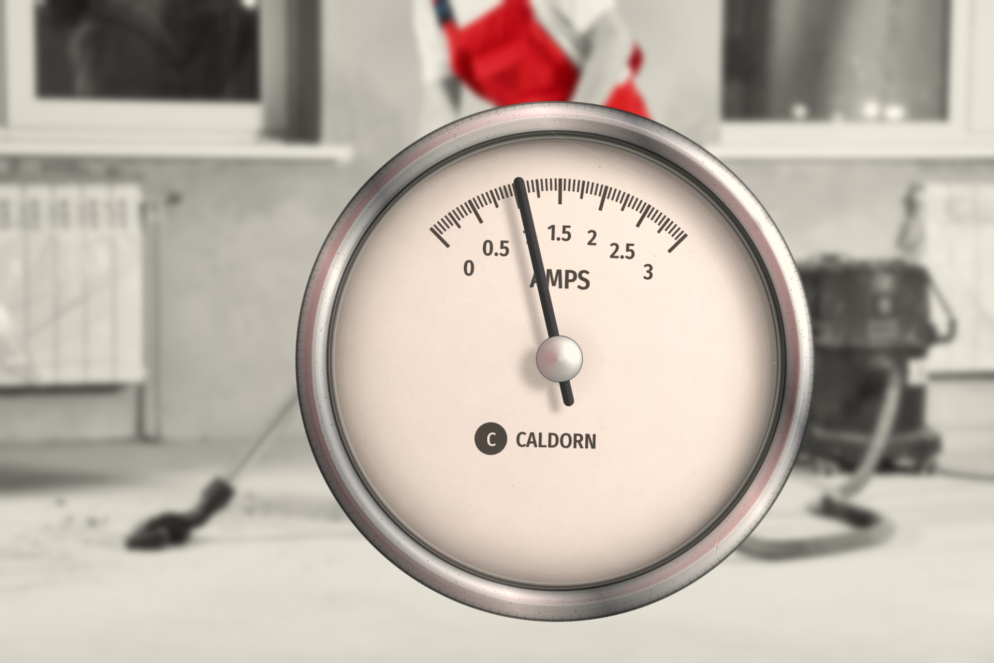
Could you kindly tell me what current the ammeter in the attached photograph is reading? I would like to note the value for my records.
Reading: 1.05 A
